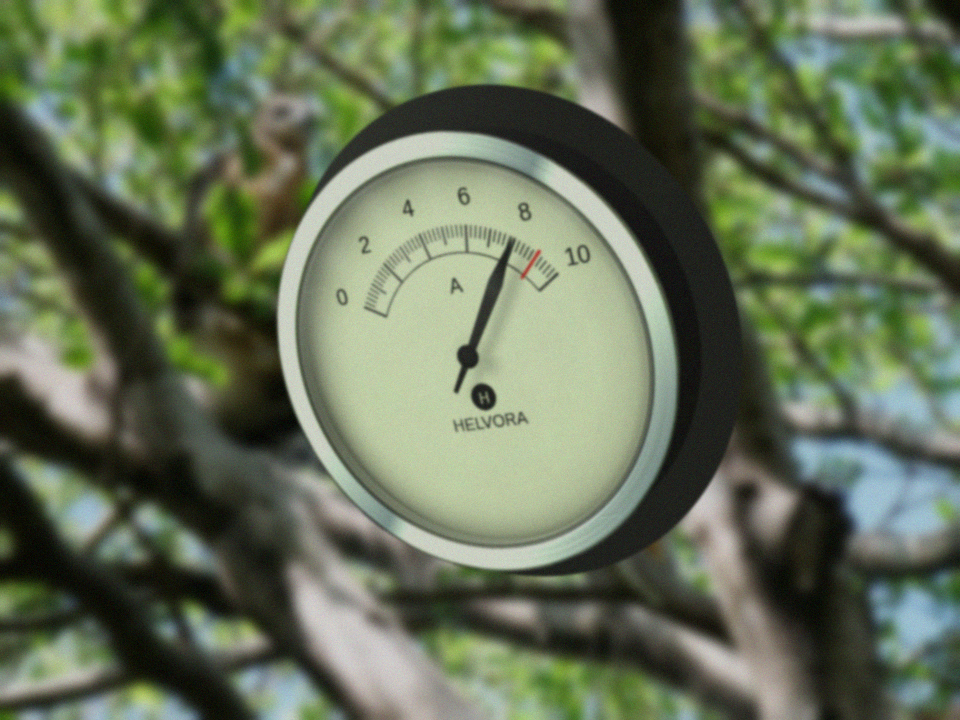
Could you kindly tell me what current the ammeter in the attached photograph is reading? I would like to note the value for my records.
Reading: 8 A
